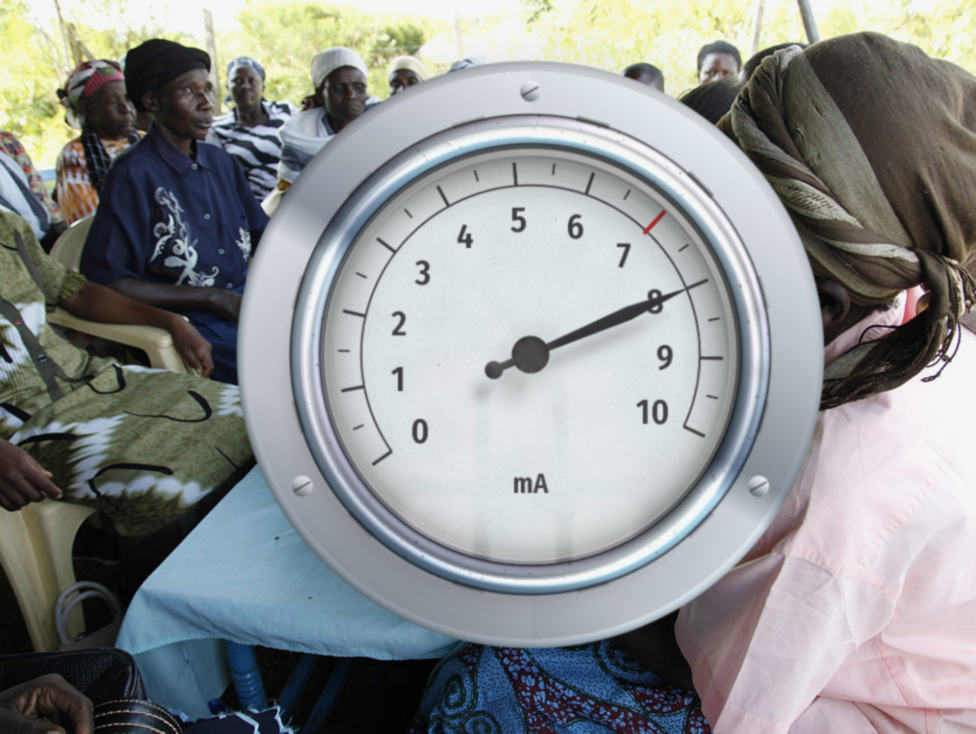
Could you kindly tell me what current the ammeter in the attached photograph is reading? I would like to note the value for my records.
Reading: 8 mA
